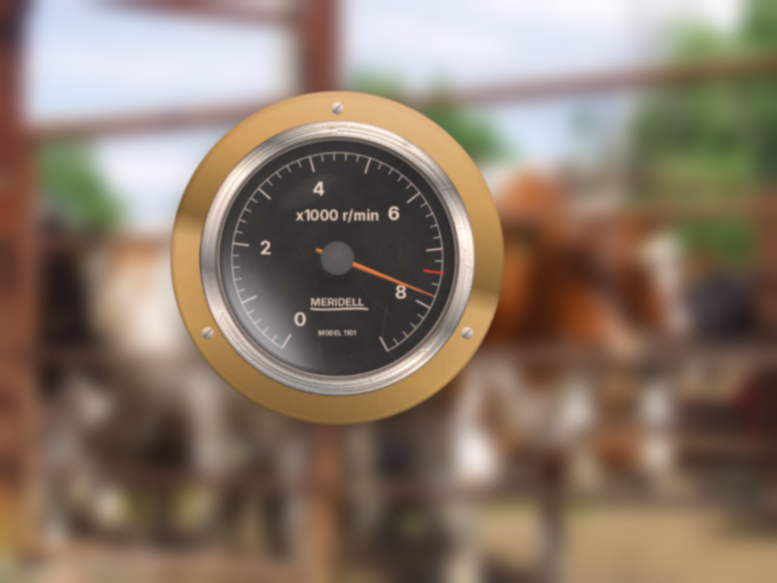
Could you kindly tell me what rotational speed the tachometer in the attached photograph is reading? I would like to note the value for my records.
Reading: 7800 rpm
